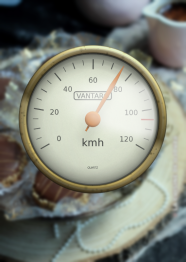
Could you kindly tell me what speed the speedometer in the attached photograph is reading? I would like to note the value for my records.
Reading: 75 km/h
